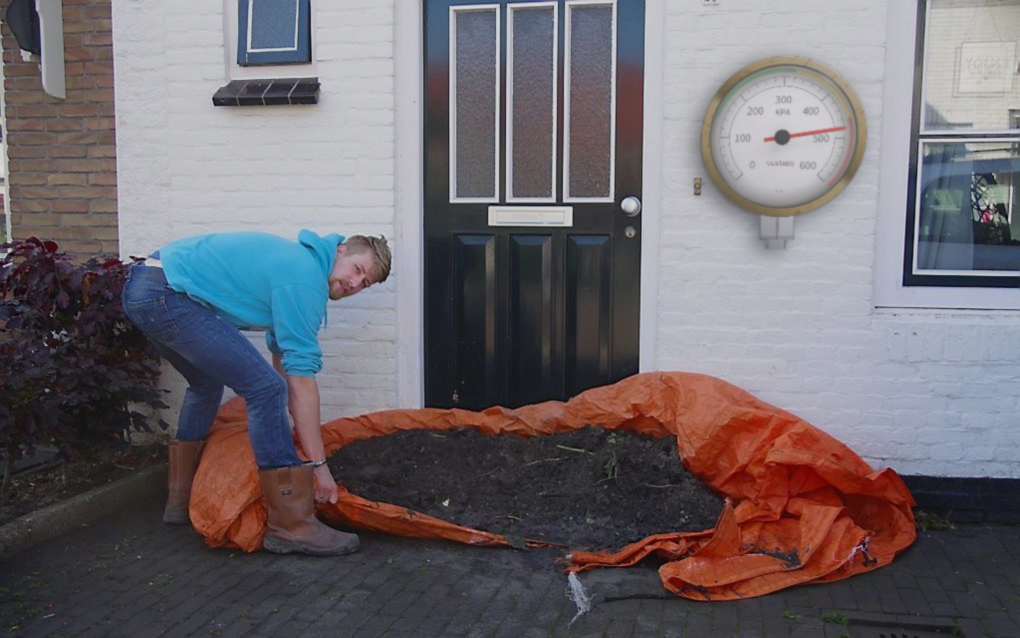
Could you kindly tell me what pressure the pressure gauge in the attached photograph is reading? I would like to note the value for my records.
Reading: 480 kPa
